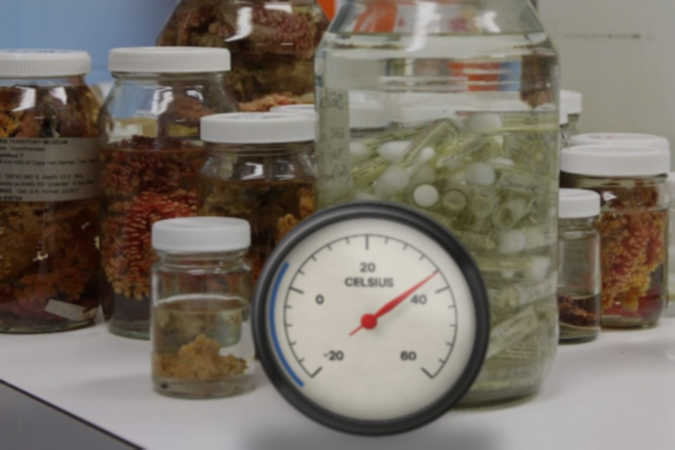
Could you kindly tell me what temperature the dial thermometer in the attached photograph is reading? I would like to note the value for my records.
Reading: 36 °C
